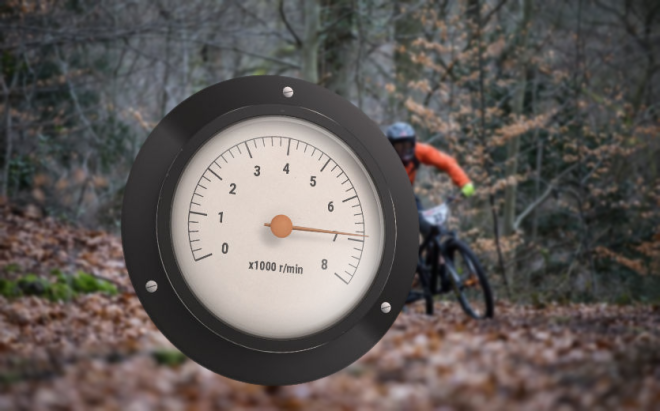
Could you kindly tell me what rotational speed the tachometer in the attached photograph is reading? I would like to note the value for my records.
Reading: 6900 rpm
